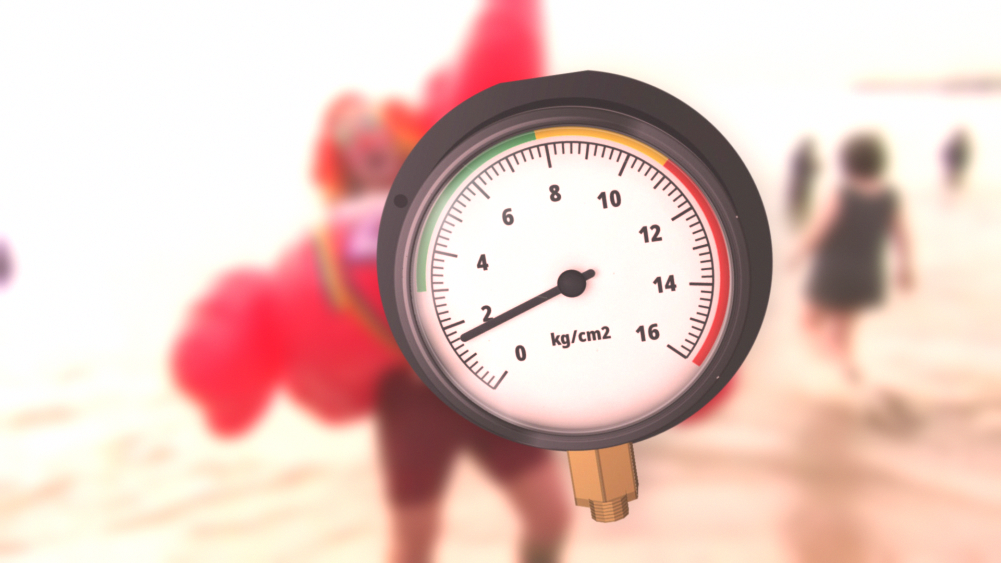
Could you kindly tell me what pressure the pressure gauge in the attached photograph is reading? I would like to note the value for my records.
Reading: 1.6 kg/cm²
